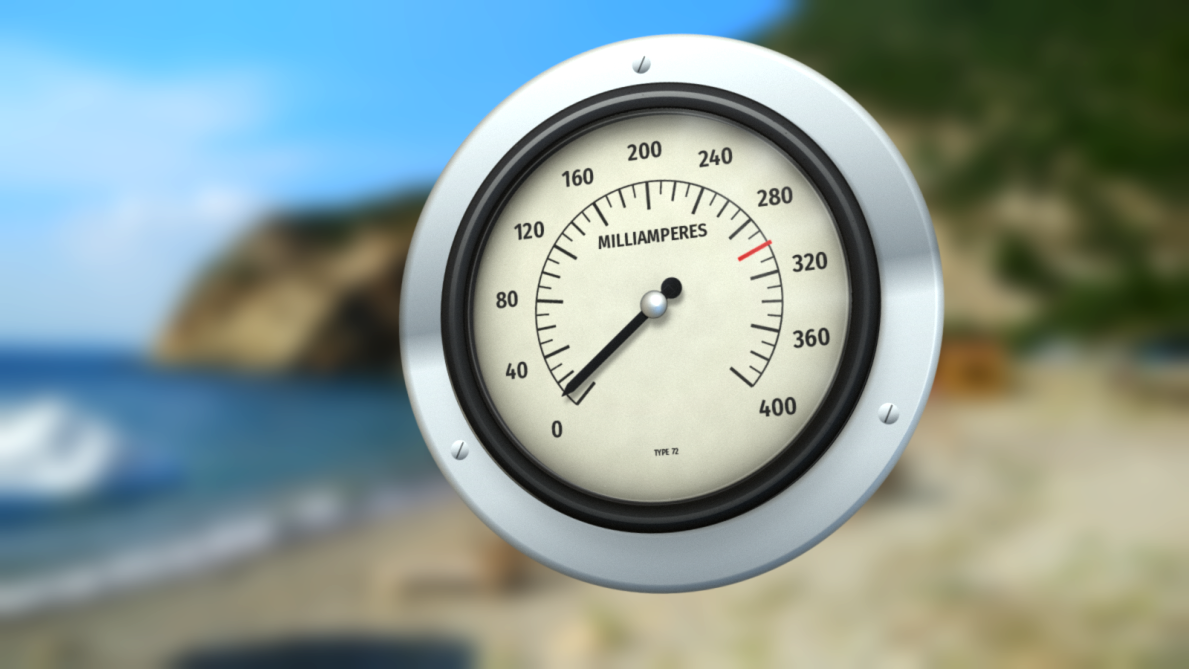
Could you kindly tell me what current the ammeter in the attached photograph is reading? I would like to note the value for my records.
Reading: 10 mA
